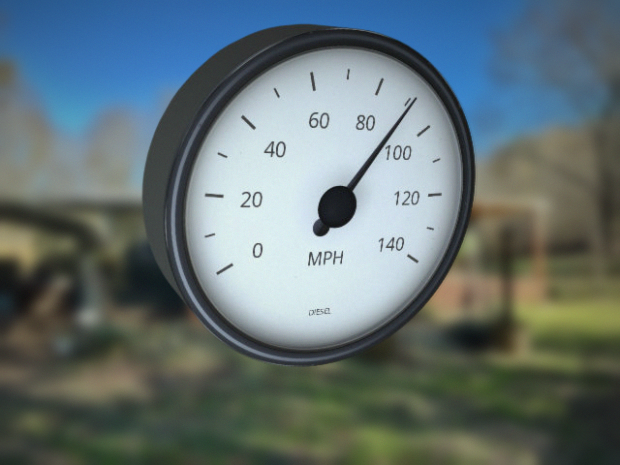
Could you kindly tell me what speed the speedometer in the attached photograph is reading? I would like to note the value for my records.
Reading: 90 mph
